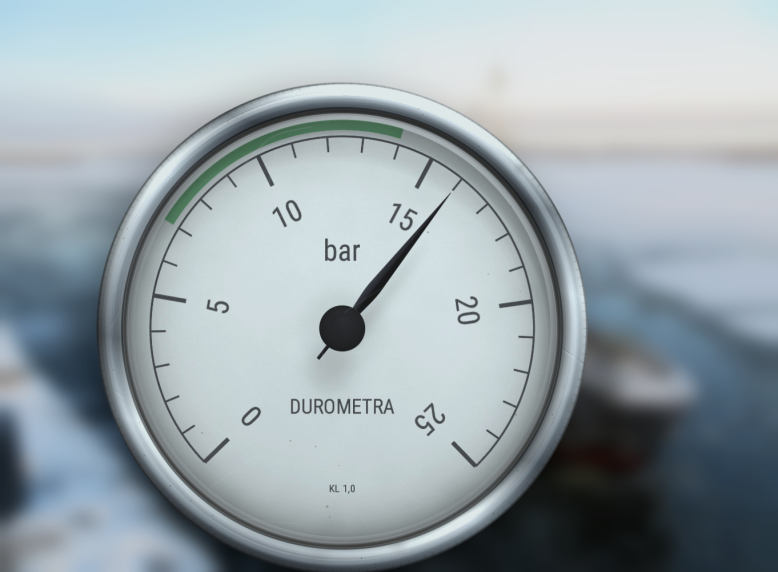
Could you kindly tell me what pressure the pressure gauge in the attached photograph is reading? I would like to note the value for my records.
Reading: 16 bar
